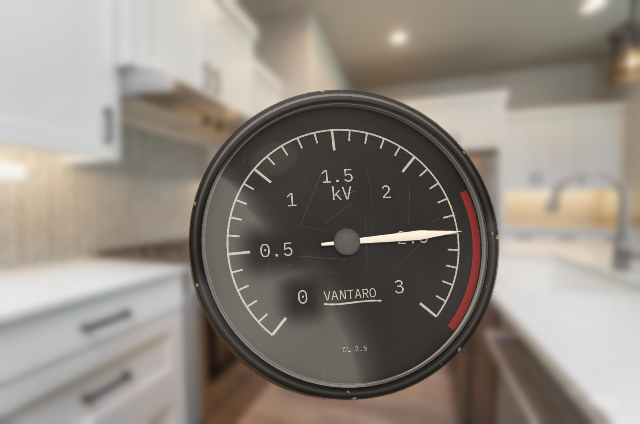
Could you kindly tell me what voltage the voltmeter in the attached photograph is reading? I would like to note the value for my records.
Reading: 2.5 kV
